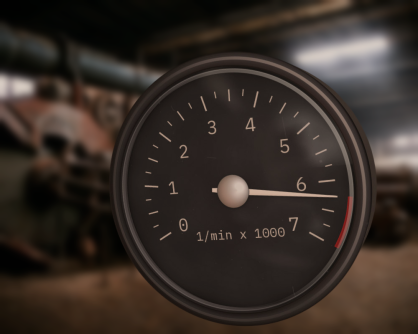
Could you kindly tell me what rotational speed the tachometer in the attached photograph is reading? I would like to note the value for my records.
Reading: 6250 rpm
